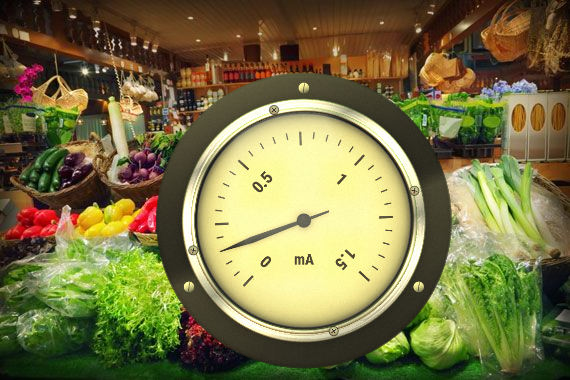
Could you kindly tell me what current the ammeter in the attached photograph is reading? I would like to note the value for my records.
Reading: 0.15 mA
